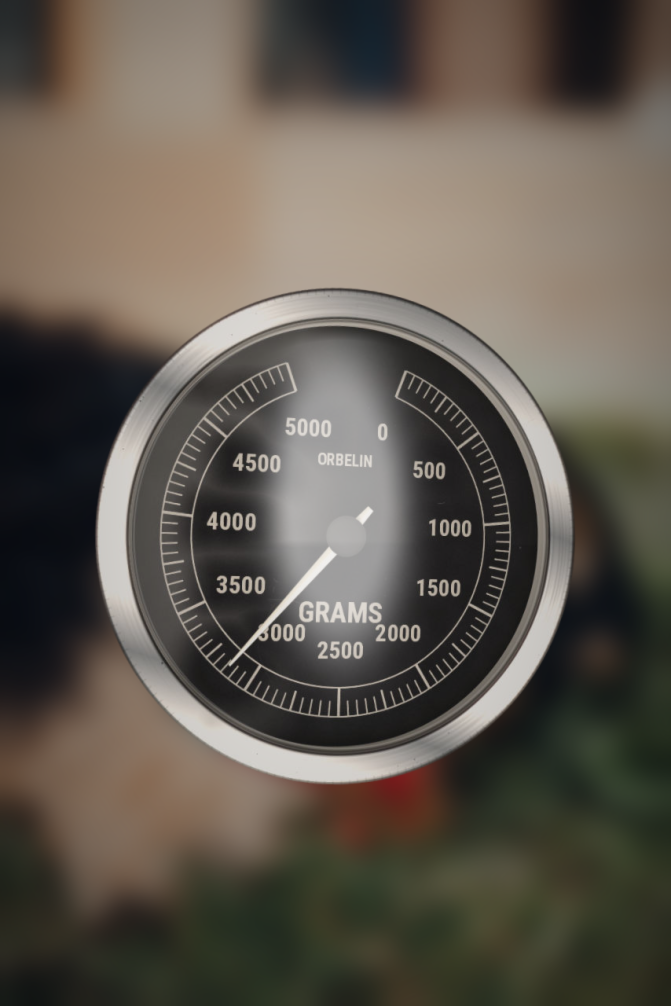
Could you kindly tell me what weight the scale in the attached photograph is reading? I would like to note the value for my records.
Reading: 3150 g
